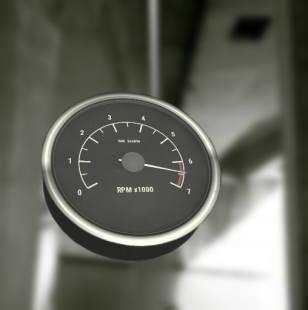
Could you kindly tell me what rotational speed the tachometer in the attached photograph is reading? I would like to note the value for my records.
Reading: 6500 rpm
